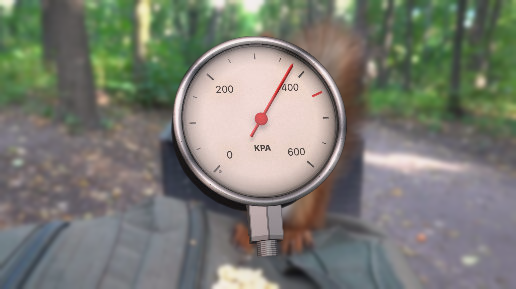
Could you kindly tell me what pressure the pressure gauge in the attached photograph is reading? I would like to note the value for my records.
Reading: 375 kPa
